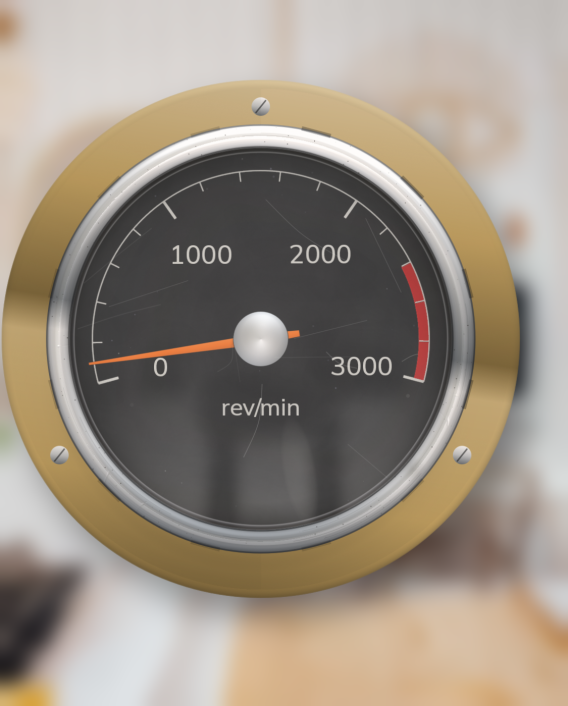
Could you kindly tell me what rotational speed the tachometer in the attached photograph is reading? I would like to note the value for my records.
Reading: 100 rpm
